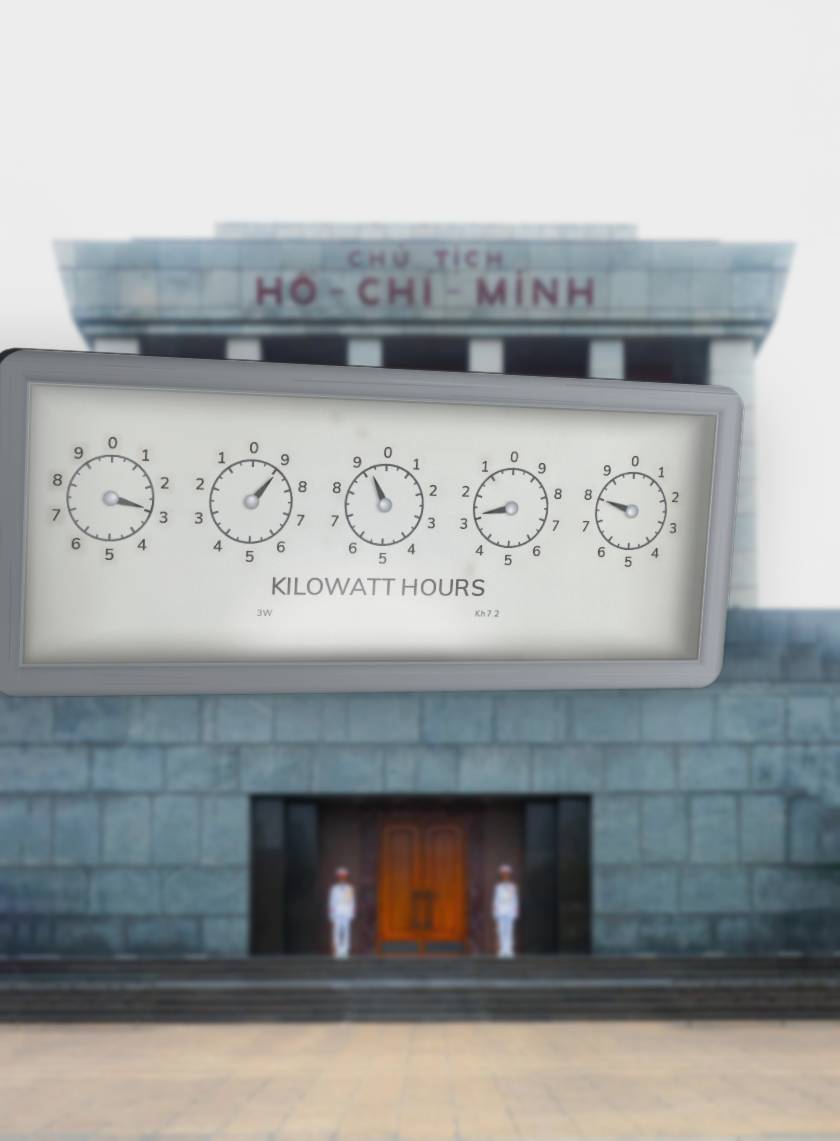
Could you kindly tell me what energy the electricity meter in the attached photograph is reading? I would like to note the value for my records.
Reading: 28928 kWh
